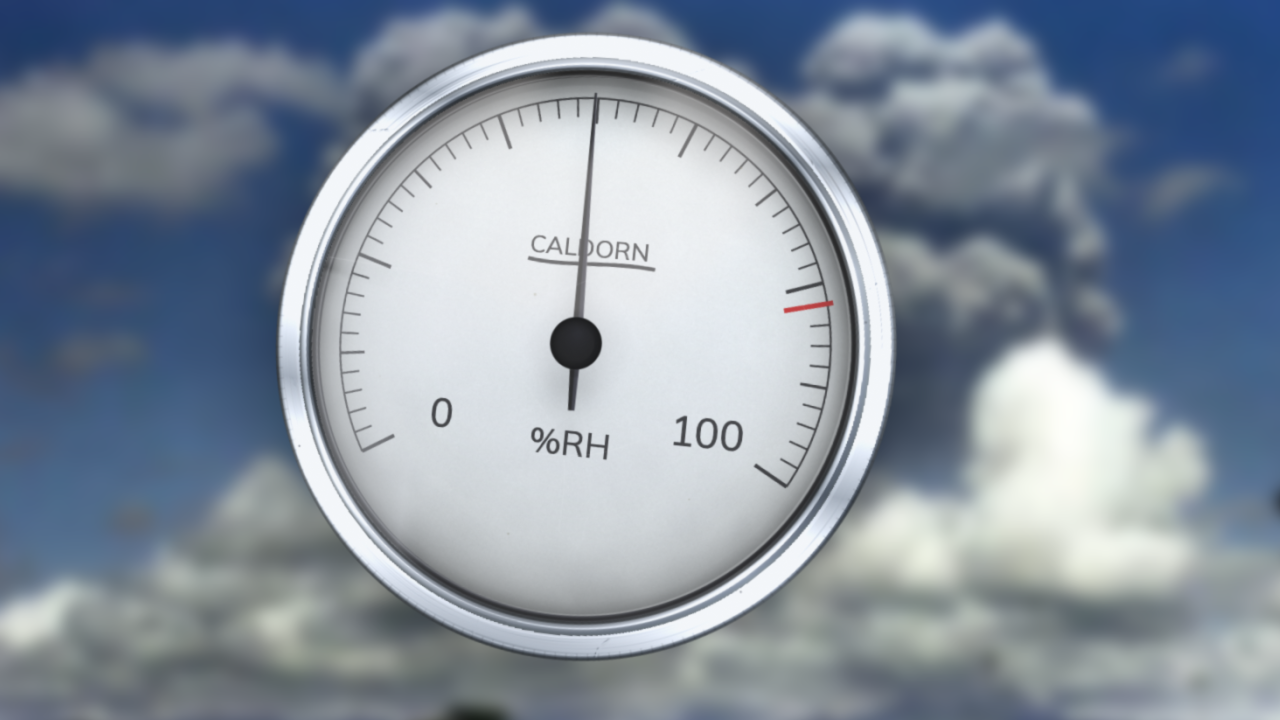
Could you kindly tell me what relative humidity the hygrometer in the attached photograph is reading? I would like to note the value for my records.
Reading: 50 %
